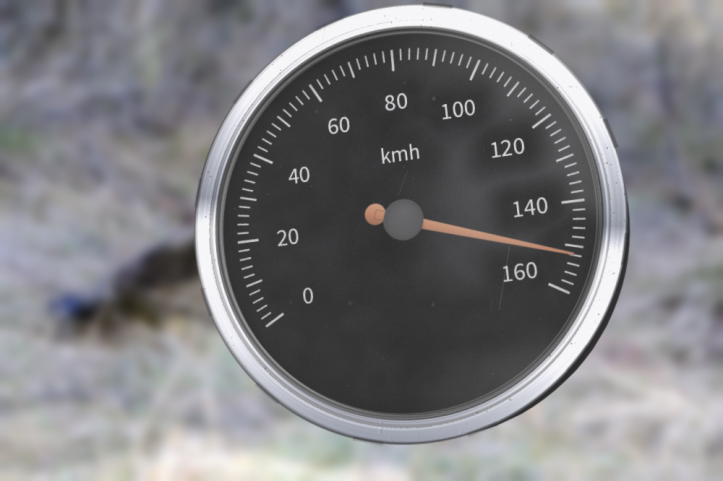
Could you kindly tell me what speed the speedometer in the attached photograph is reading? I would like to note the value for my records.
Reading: 152 km/h
